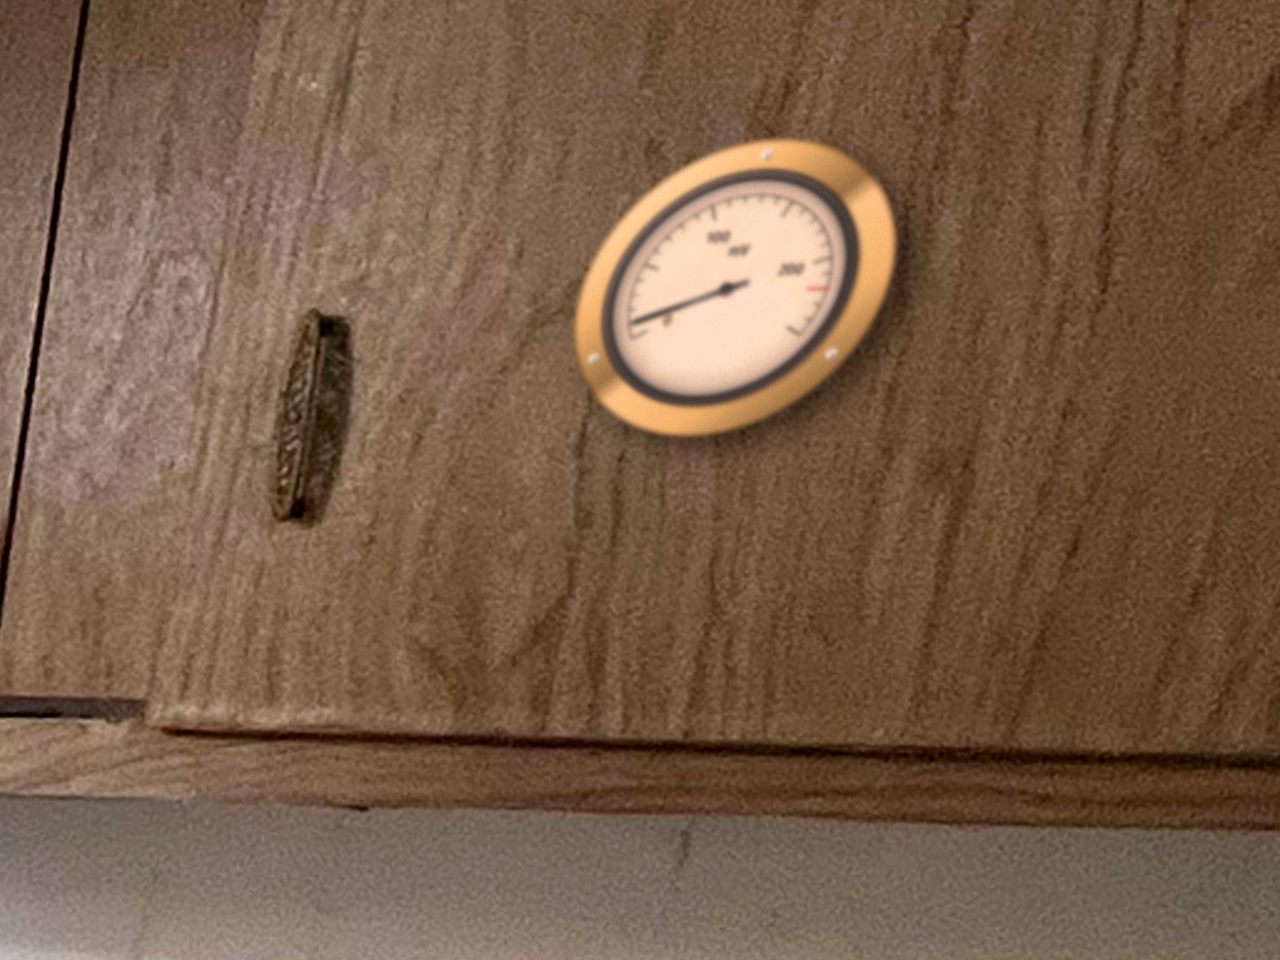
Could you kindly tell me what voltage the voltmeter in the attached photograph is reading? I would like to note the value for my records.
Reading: 10 mV
